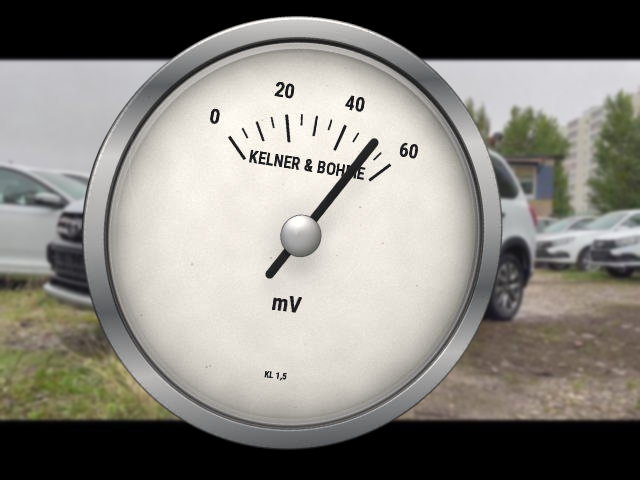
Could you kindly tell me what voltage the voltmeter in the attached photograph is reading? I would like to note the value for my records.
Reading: 50 mV
